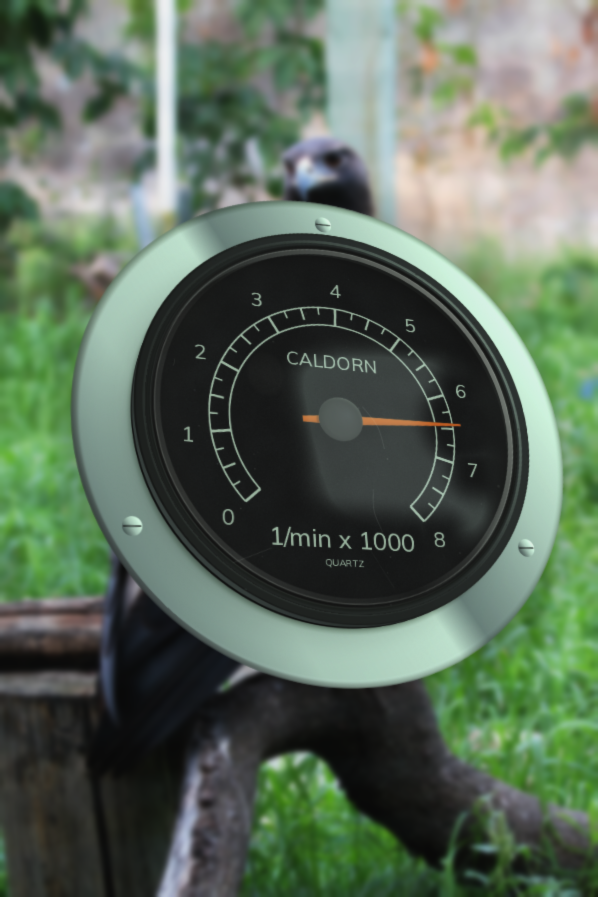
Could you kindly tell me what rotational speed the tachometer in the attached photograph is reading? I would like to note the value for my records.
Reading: 6500 rpm
